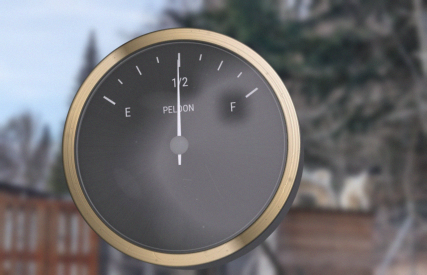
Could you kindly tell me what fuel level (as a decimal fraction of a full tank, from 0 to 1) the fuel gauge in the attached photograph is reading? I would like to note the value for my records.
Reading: 0.5
